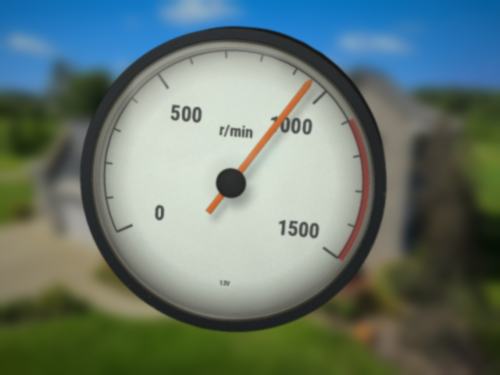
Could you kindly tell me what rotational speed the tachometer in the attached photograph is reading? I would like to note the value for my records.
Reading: 950 rpm
